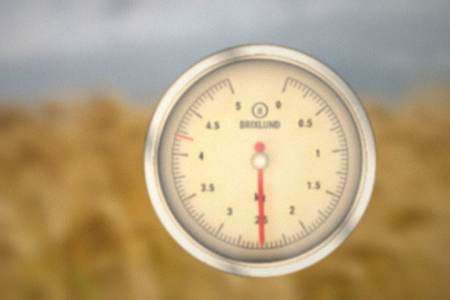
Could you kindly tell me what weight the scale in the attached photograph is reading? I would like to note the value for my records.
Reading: 2.5 kg
